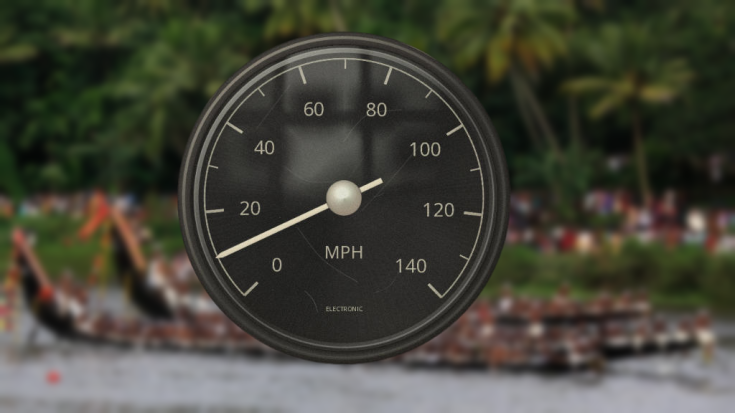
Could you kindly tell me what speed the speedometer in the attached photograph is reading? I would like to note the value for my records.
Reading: 10 mph
